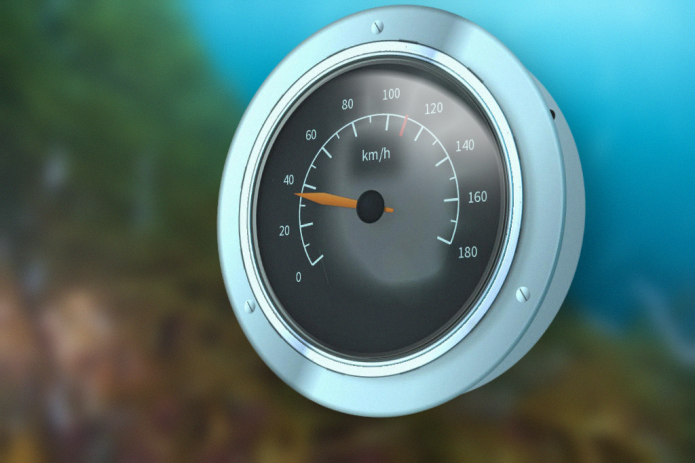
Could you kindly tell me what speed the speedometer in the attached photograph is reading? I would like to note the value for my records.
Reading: 35 km/h
